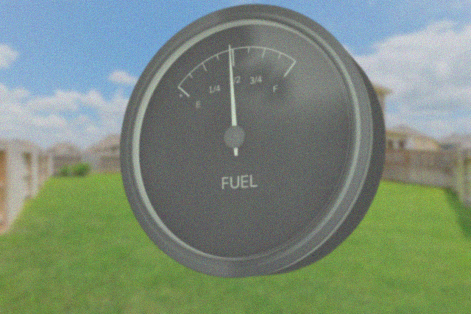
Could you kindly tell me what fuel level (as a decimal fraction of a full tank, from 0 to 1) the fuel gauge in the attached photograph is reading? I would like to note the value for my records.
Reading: 0.5
